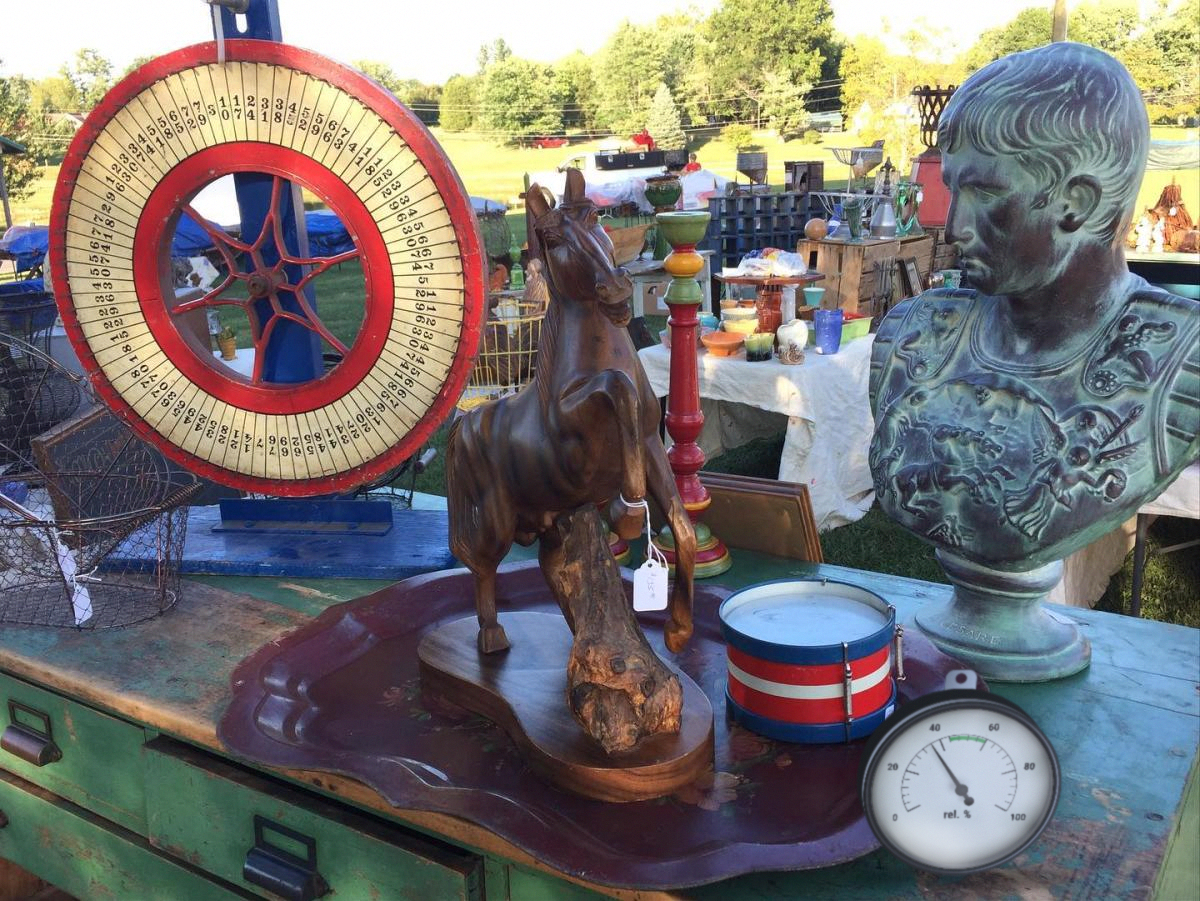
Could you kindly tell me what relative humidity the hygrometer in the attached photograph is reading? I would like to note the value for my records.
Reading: 36 %
